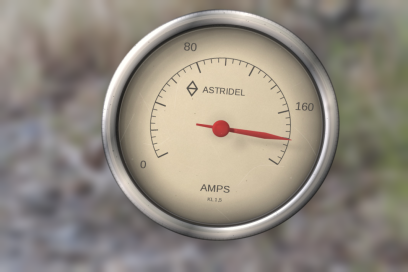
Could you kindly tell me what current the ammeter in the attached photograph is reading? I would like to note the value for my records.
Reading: 180 A
